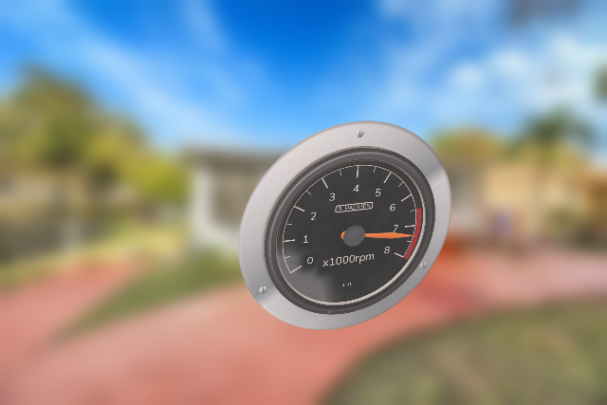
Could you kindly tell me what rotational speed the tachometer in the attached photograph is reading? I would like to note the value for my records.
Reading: 7250 rpm
